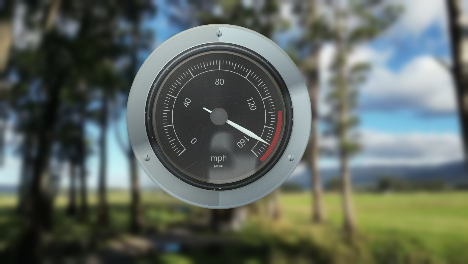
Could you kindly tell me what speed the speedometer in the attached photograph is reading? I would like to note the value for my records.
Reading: 150 mph
